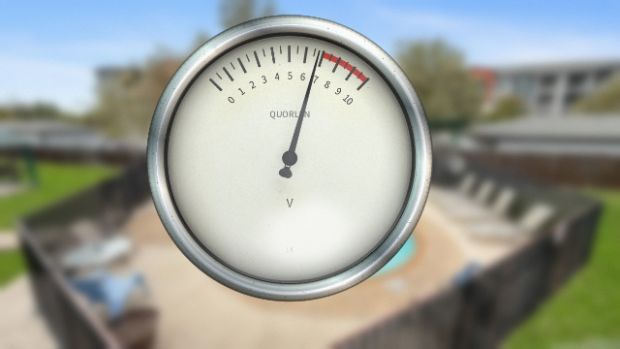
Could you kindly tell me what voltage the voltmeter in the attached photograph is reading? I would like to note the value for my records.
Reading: 6.75 V
